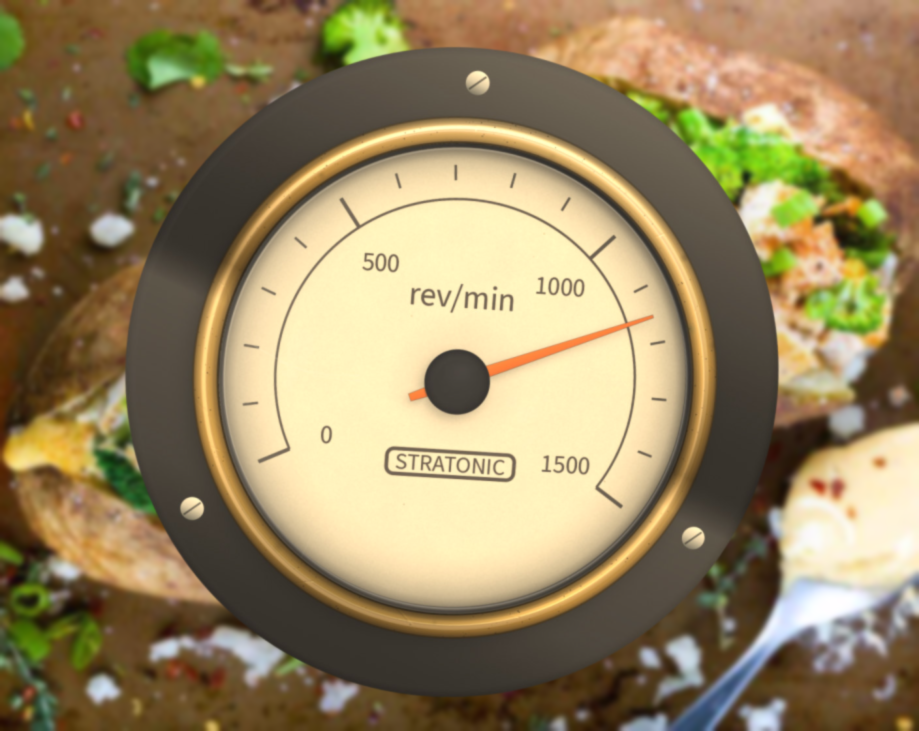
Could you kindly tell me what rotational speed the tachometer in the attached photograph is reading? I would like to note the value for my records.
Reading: 1150 rpm
